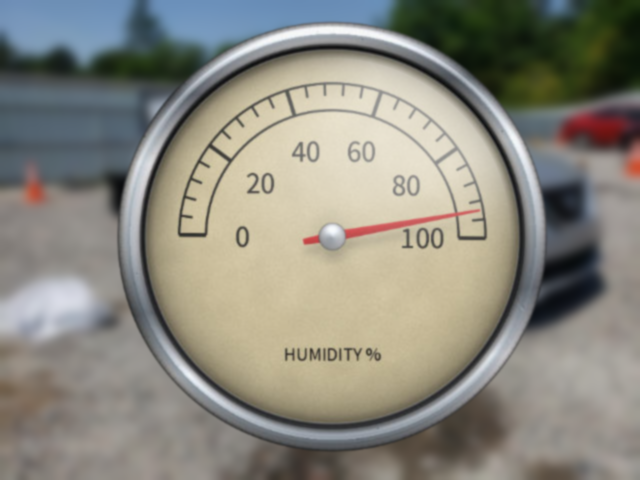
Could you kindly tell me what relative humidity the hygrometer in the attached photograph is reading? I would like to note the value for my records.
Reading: 94 %
